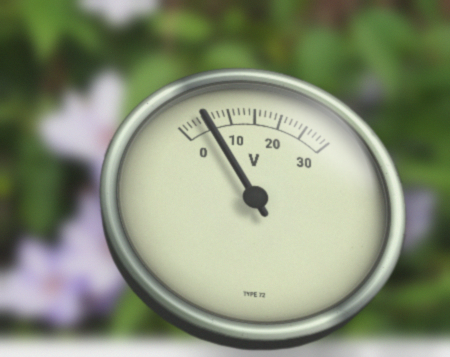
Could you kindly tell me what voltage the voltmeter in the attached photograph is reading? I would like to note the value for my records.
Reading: 5 V
